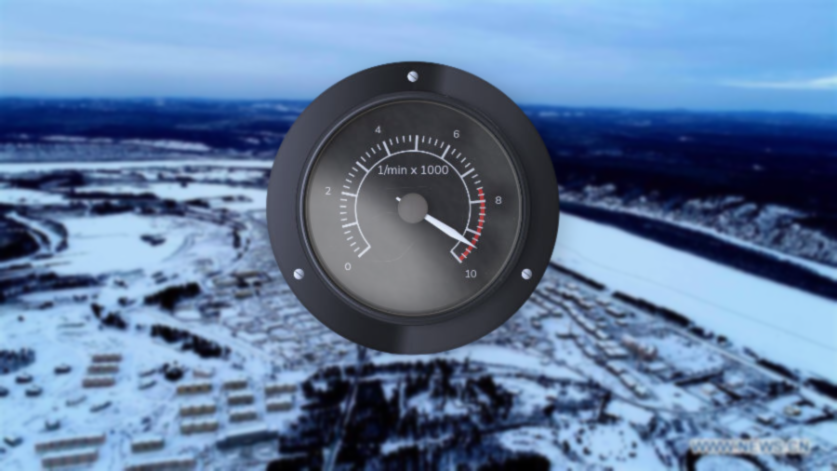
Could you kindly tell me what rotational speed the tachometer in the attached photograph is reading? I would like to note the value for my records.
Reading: 9400 rpm
